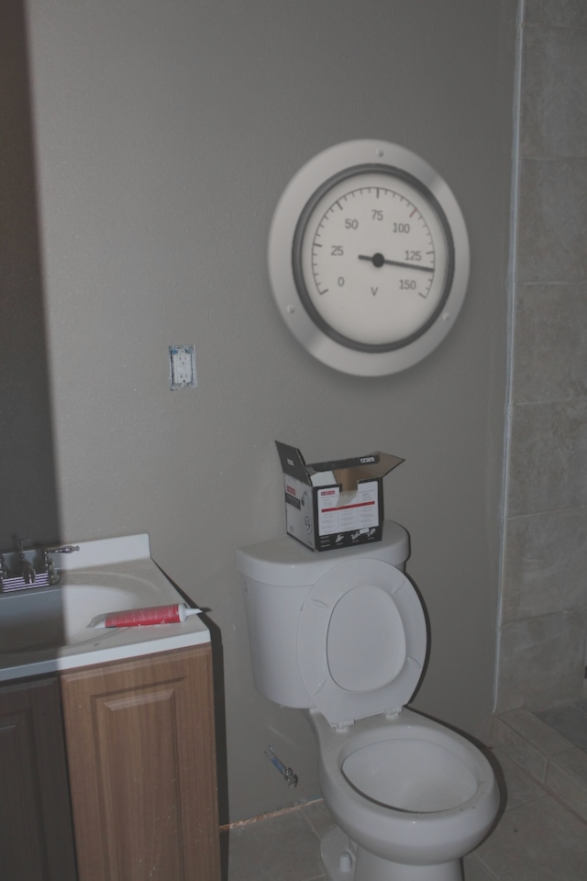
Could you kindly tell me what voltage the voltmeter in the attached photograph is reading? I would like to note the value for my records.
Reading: 135 V
